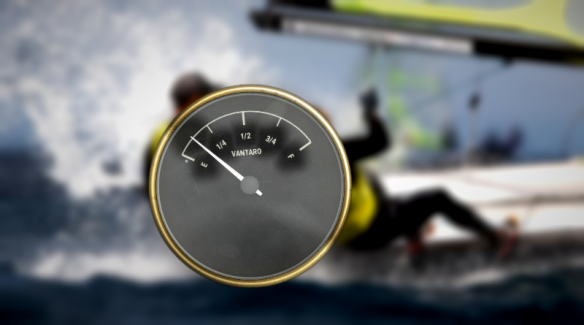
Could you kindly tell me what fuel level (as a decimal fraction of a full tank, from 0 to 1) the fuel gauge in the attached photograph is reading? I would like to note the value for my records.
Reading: 0.125
